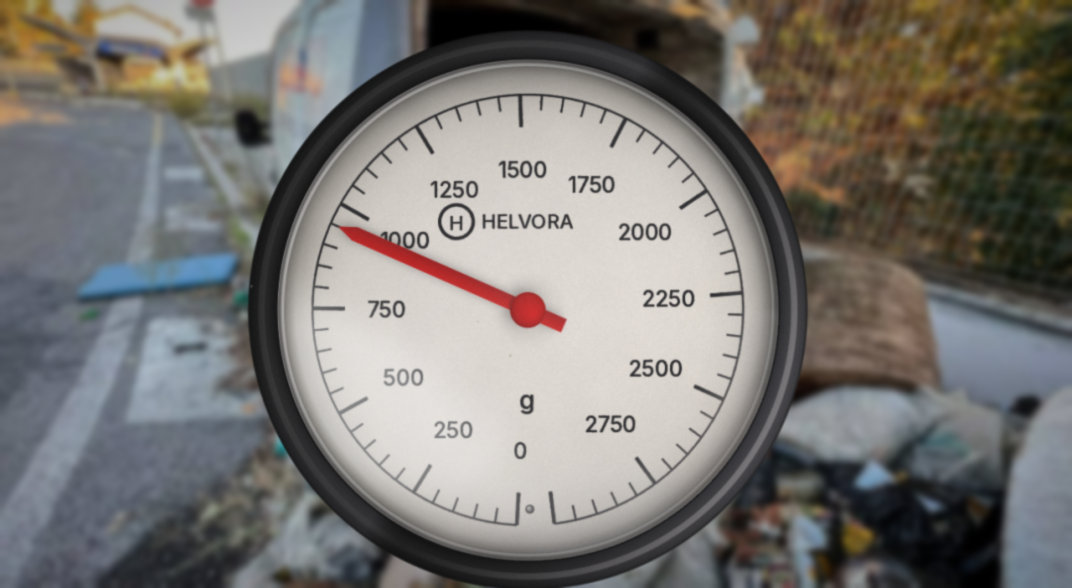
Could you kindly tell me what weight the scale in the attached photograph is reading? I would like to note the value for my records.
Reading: 950 g
